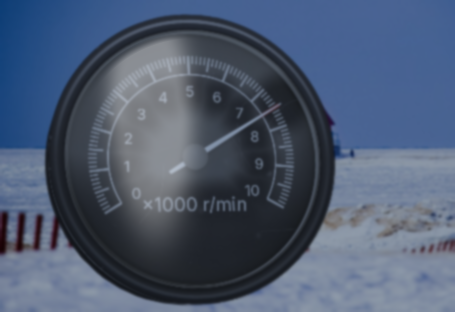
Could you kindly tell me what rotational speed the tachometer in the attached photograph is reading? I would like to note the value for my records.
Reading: 7500 rpm
